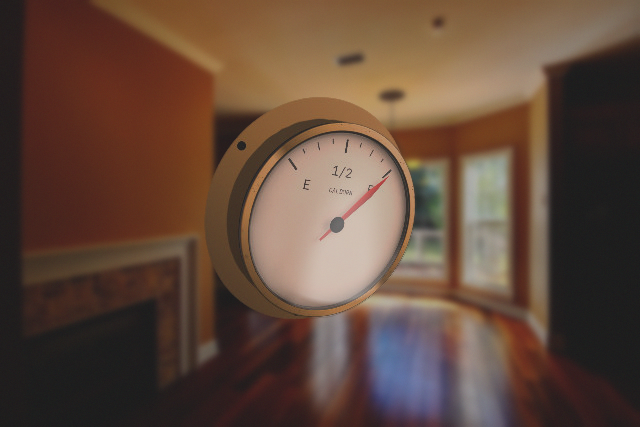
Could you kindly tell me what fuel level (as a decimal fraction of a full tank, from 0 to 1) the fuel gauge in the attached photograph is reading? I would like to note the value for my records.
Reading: 1
